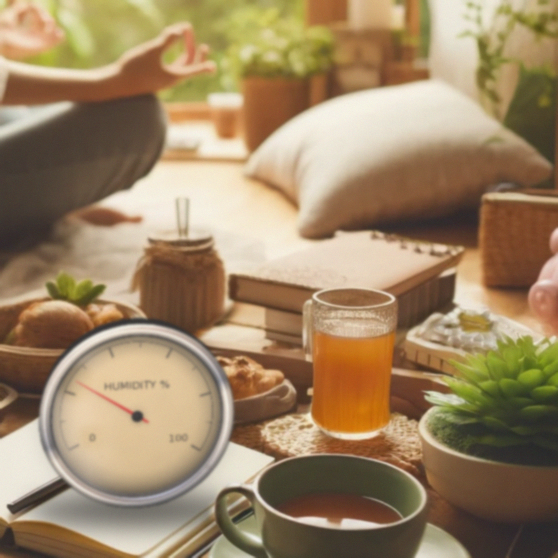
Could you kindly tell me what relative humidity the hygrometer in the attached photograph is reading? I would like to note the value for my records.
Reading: 25 %
